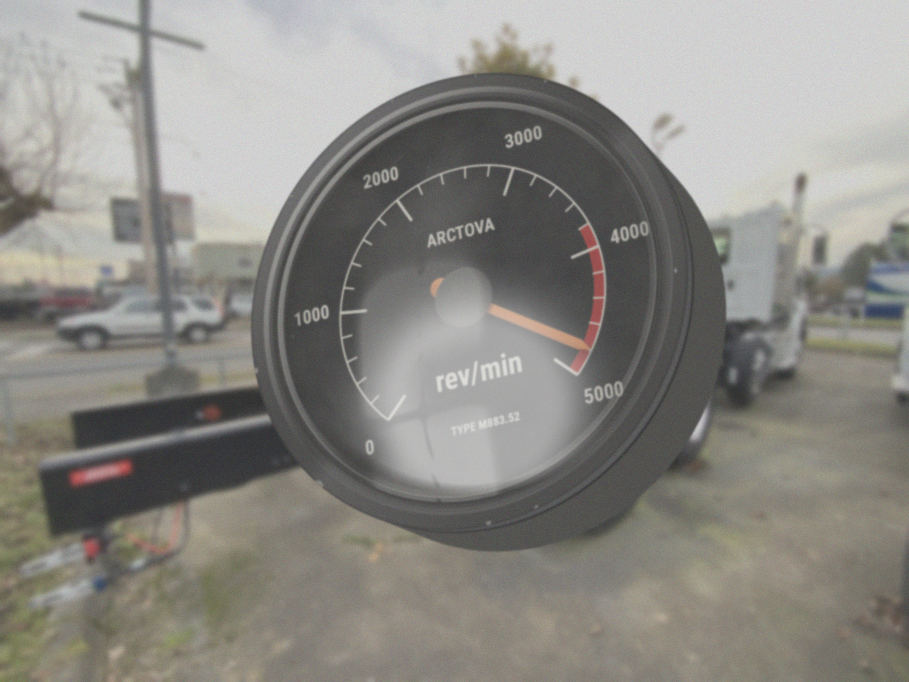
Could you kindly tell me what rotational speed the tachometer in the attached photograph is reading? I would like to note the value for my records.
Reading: 4800 rpm
